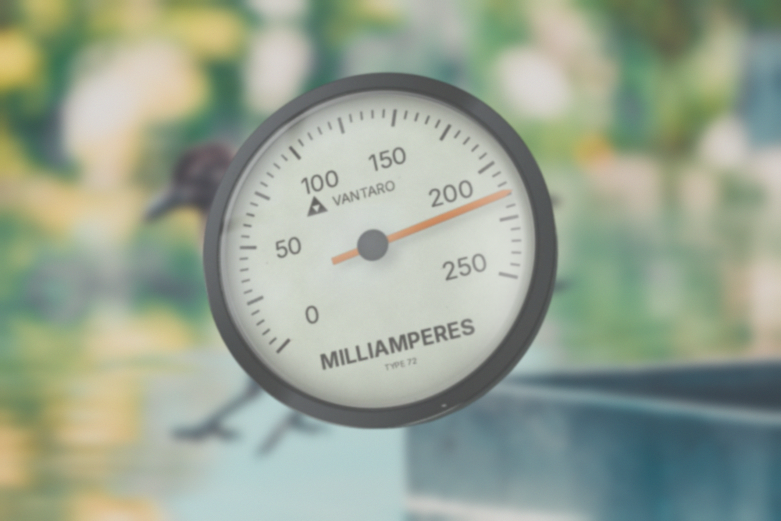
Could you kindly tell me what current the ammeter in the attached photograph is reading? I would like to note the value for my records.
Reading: 215 mA
